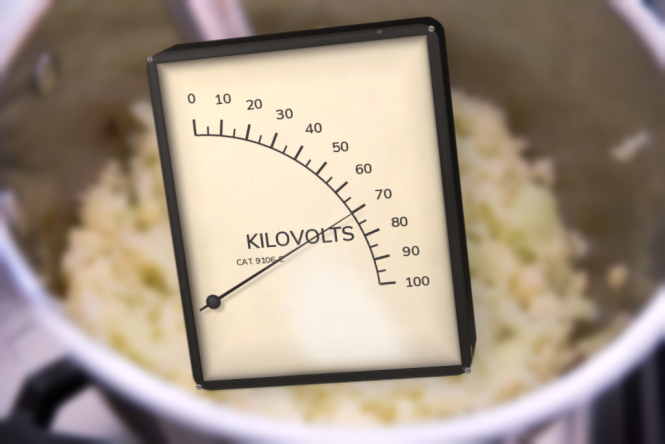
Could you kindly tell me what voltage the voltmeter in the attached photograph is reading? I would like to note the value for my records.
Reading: 70 kV
